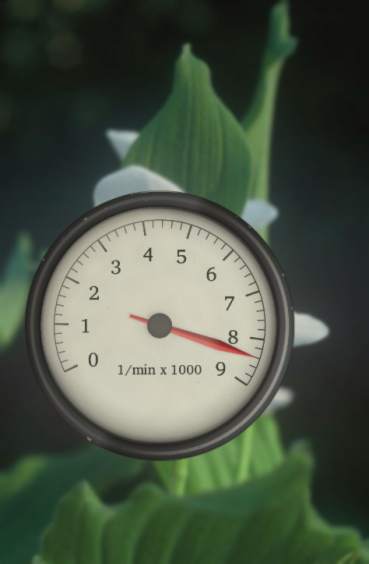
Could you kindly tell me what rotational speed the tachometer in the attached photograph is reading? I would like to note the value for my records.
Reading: 8400 rpm
